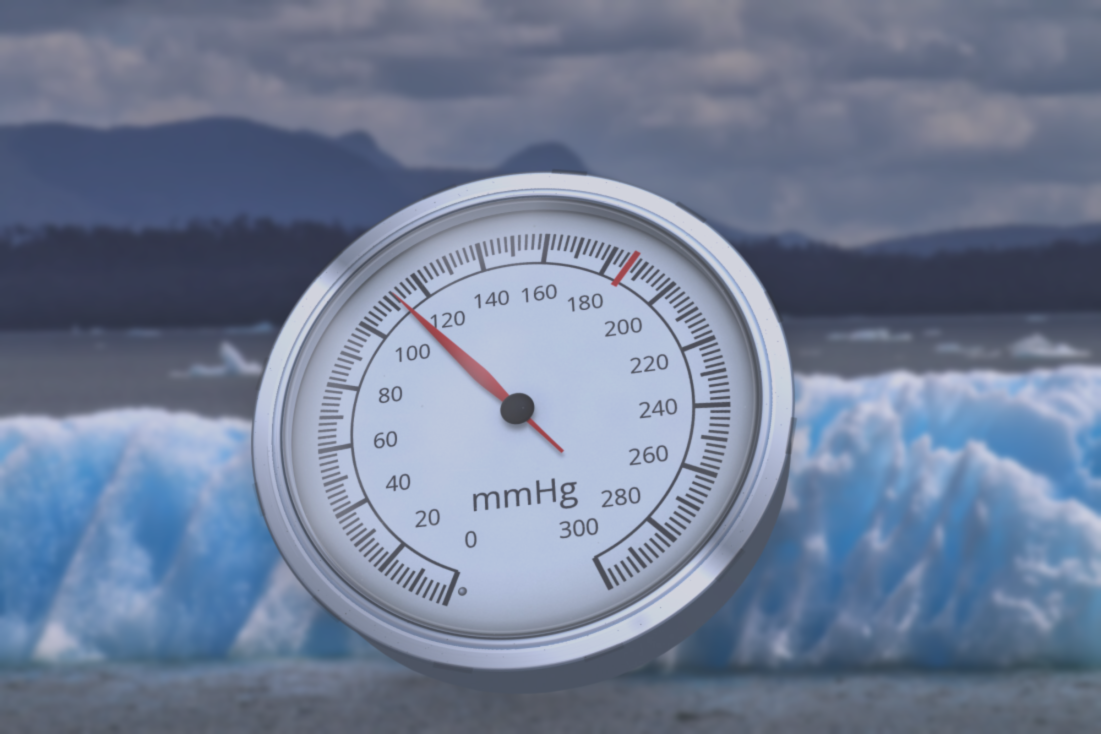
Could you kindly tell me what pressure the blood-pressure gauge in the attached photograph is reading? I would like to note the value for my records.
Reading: 112 mmHg
